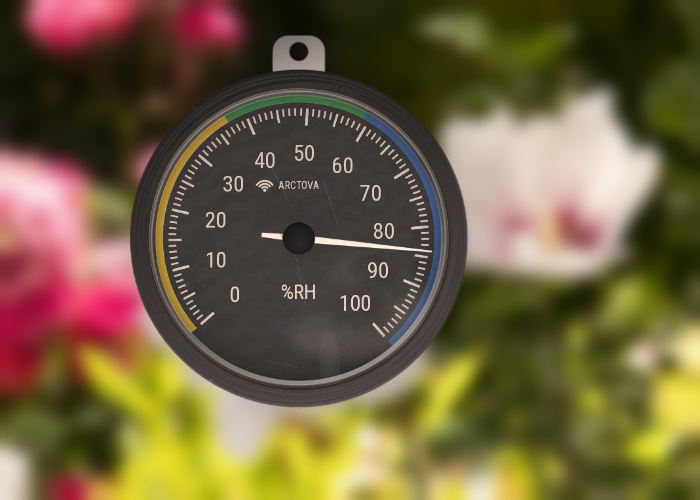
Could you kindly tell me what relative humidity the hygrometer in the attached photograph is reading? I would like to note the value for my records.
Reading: 84 %
